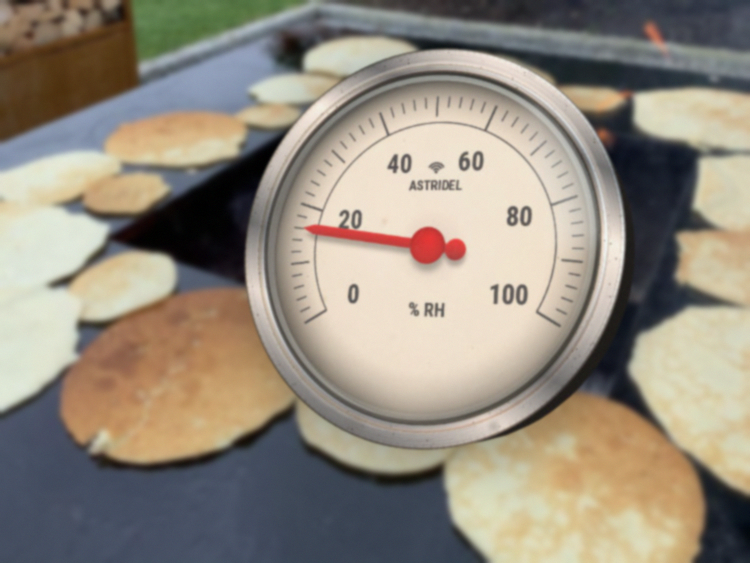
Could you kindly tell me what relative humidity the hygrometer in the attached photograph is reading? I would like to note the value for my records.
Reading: 16 %
